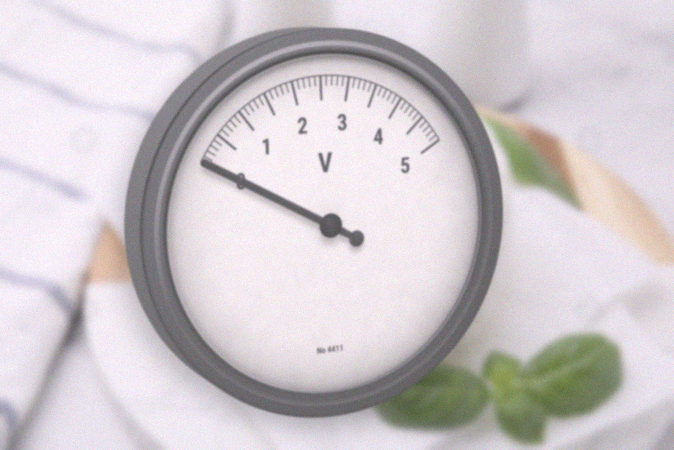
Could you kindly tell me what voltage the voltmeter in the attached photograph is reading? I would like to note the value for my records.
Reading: 0 V
